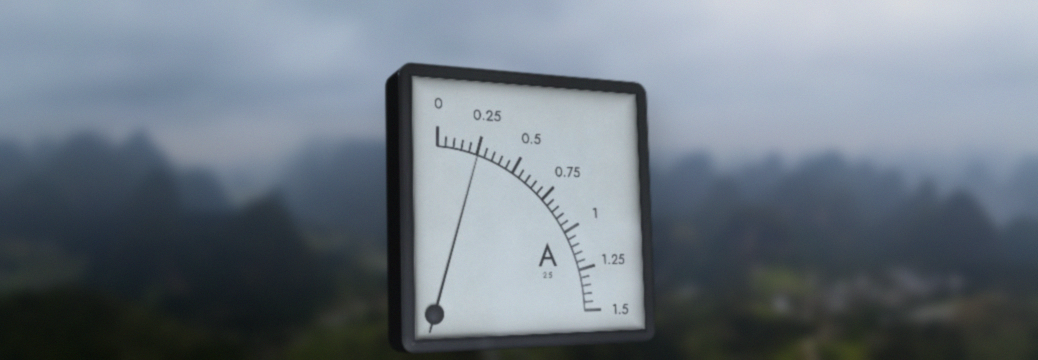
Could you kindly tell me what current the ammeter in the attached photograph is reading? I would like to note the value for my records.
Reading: 0.25 A
